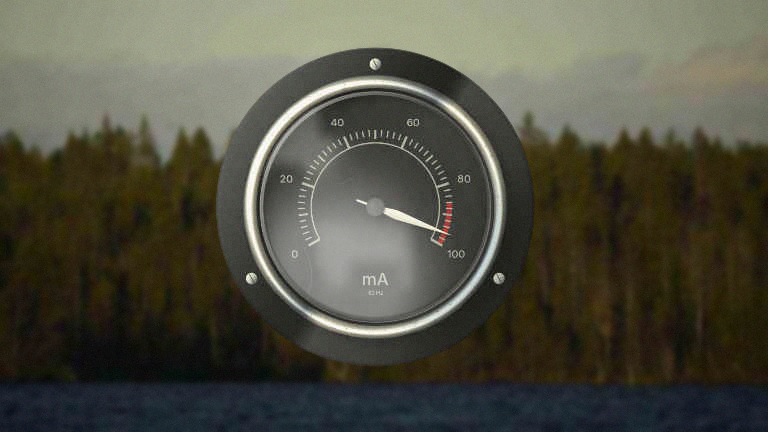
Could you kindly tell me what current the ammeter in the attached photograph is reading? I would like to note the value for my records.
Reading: 96 mA
